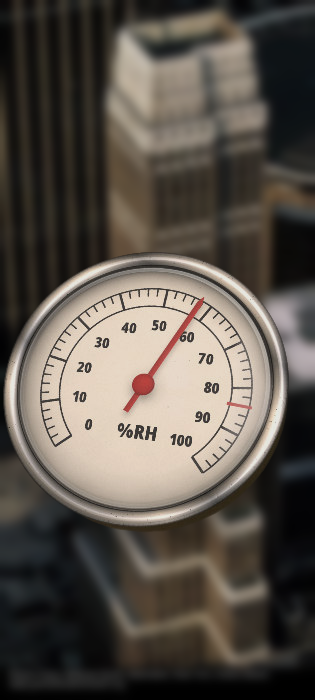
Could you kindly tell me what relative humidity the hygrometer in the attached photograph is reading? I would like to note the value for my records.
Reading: 58 %
